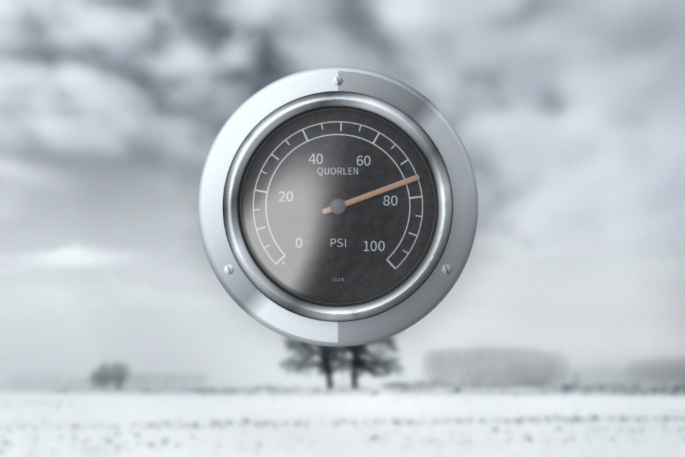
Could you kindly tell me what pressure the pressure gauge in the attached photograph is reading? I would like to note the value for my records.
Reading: 75 psi
